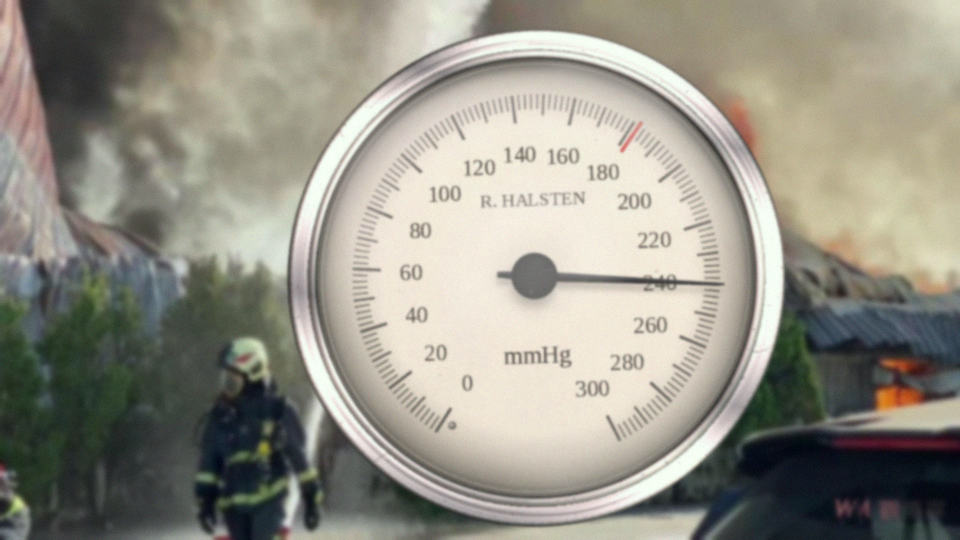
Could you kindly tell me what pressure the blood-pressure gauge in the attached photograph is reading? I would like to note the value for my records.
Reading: 240 mmHg
